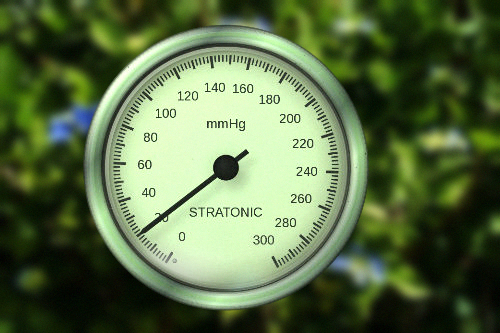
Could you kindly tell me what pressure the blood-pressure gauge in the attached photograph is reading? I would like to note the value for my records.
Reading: 20 mmHg
